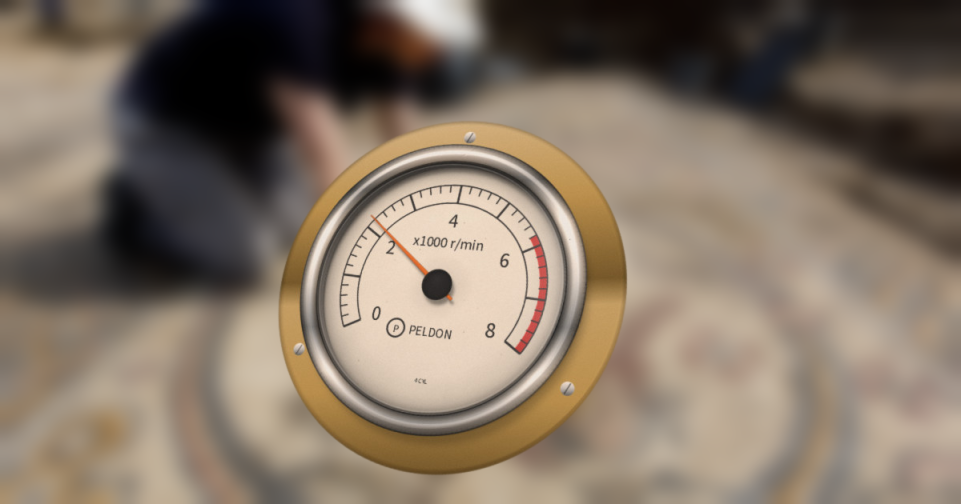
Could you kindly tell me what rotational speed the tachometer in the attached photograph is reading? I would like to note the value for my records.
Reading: 2200 rpm
